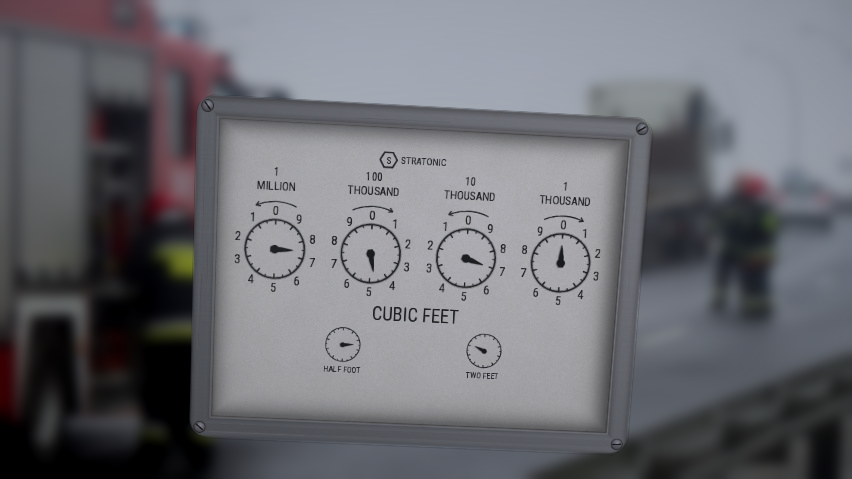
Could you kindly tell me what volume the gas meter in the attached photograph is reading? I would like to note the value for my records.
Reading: 747000 ft³
